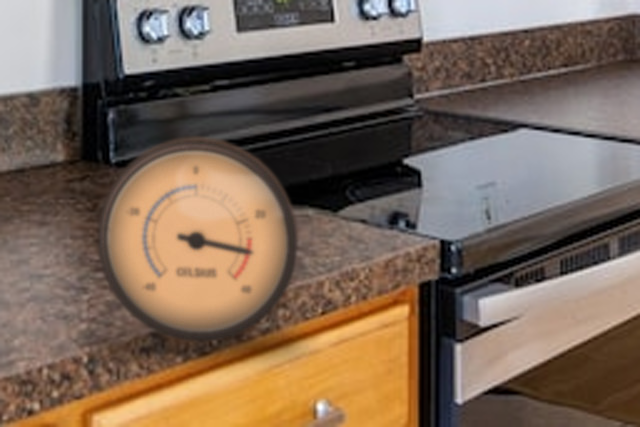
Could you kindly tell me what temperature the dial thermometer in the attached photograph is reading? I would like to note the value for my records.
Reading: 30 °C
